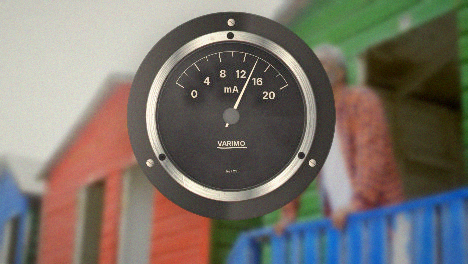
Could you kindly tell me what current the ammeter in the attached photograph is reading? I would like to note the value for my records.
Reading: 14 mA
